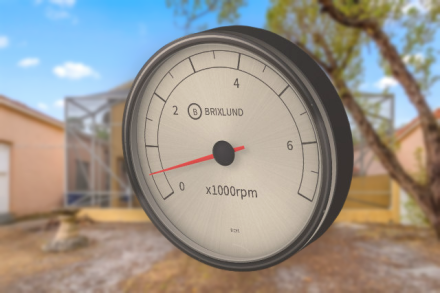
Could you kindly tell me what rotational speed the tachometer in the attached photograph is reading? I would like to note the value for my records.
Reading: 500 rpm
